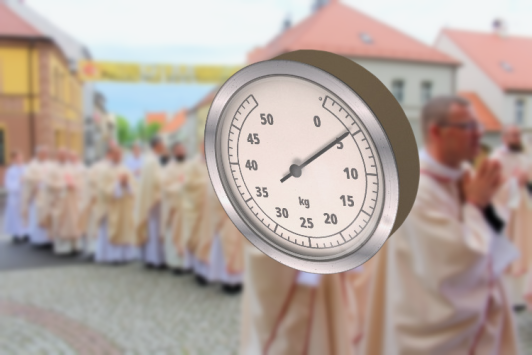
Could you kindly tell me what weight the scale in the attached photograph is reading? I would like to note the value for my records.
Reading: 4.5 kg
